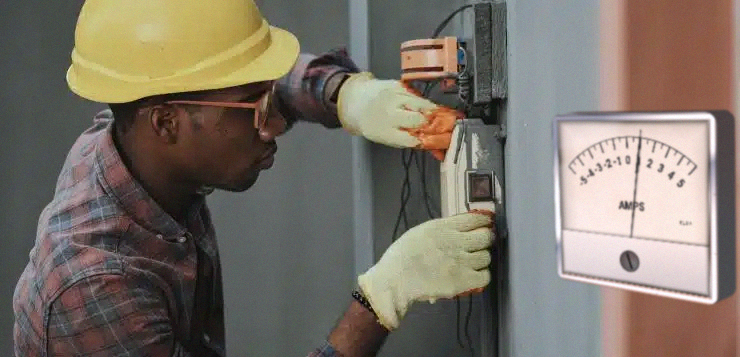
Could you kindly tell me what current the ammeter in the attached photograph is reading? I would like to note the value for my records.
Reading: 1 A
